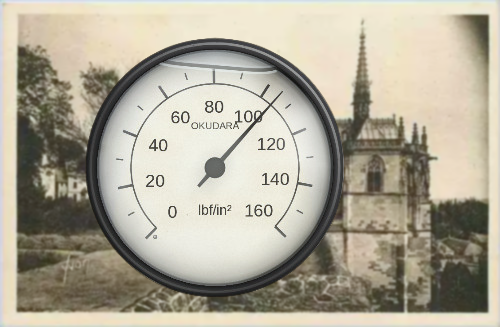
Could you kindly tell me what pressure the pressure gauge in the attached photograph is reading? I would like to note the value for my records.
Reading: 105 psi
